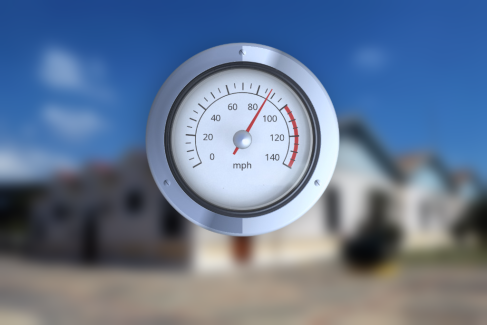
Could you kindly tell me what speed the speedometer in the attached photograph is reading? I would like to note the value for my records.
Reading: 87.5 mph
